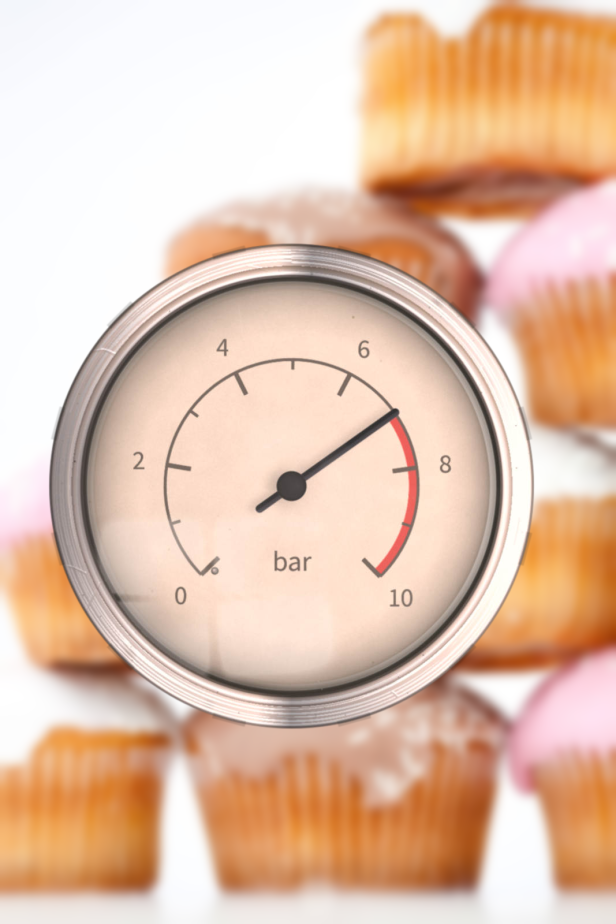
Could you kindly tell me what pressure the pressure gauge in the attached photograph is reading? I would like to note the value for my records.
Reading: 7 bar
